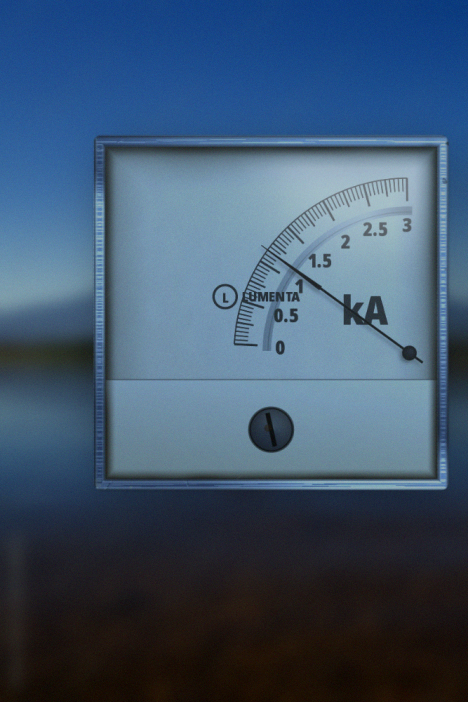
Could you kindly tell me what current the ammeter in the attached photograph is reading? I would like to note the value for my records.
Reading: 1.15 kA
